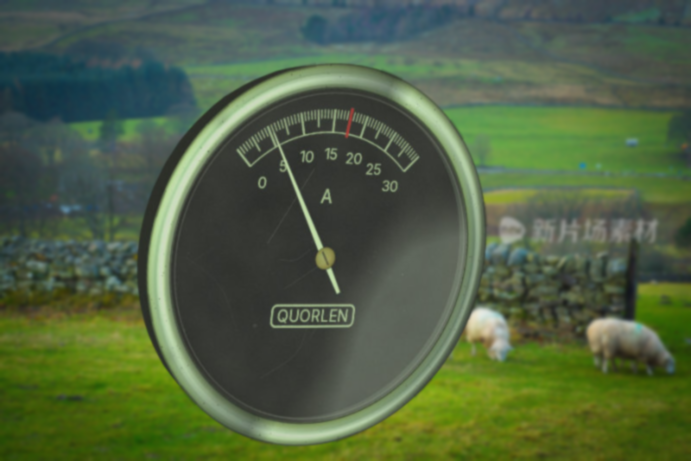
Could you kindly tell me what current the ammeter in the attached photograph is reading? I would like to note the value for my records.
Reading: 5 A
